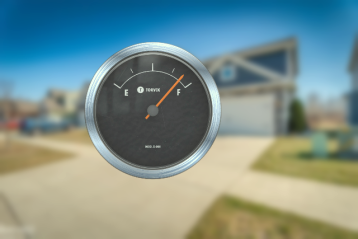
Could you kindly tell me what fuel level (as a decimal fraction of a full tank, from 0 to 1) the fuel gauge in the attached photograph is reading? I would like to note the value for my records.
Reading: 0.875
